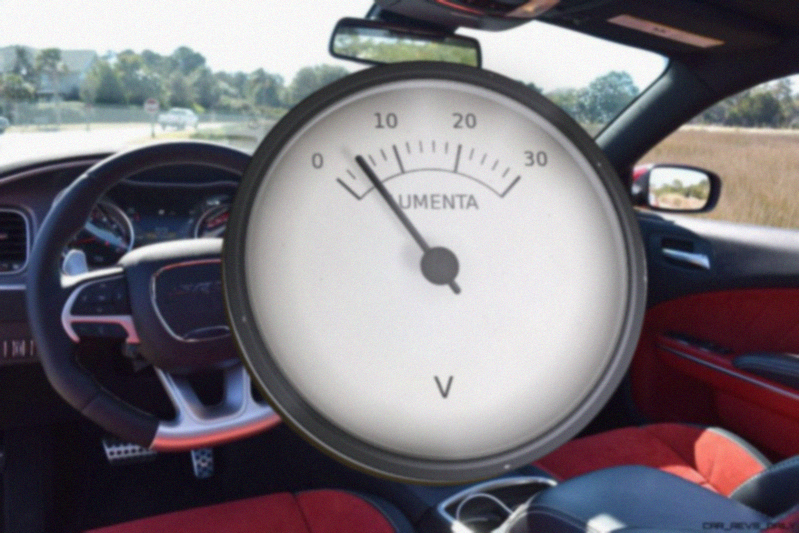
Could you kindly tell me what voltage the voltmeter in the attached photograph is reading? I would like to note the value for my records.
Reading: 4 V
